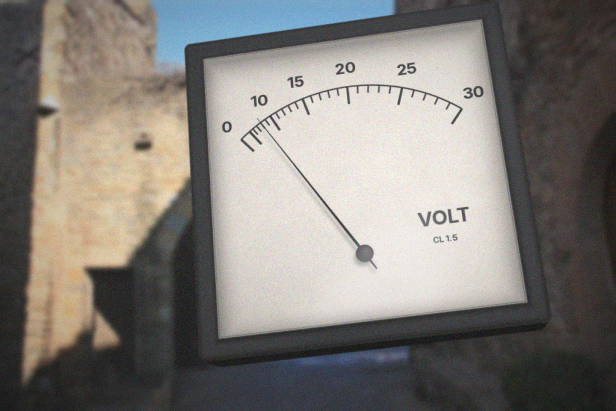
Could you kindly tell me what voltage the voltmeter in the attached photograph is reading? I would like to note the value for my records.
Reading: 8 V
